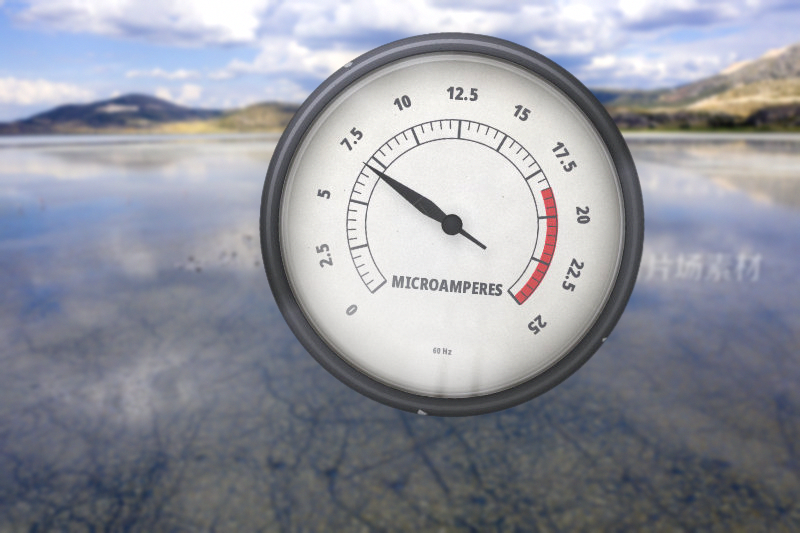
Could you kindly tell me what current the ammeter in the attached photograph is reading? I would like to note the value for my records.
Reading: 7 µA
